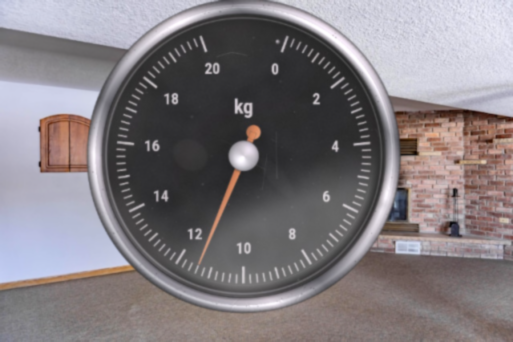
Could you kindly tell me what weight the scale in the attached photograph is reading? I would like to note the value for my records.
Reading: 11.4 kg
